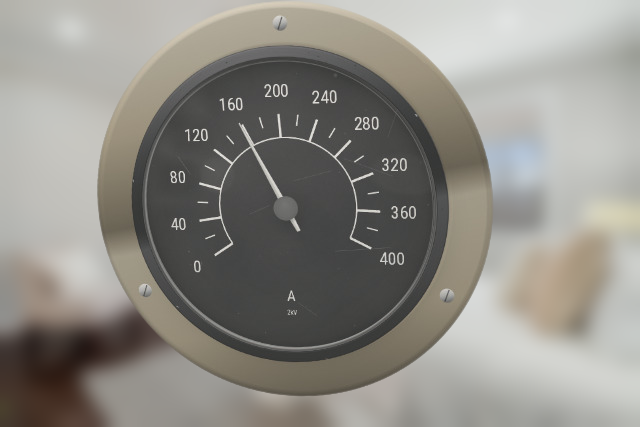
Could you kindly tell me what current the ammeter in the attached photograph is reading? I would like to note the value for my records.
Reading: 160 A
